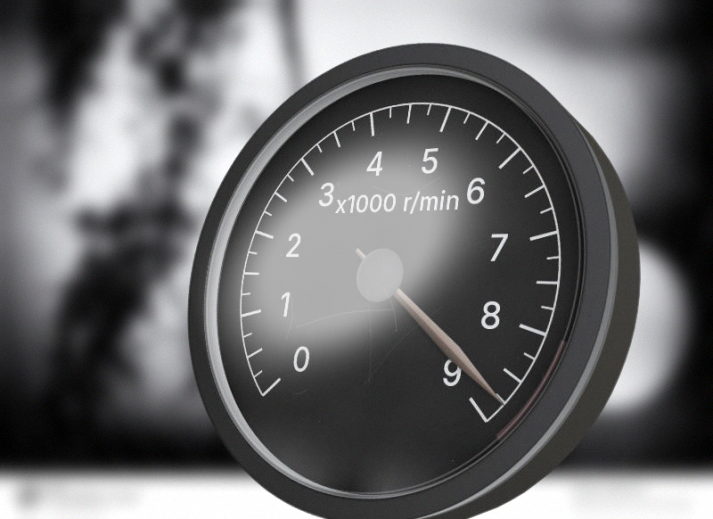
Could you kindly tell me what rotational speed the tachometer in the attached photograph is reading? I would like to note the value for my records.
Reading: 8750 rpm
